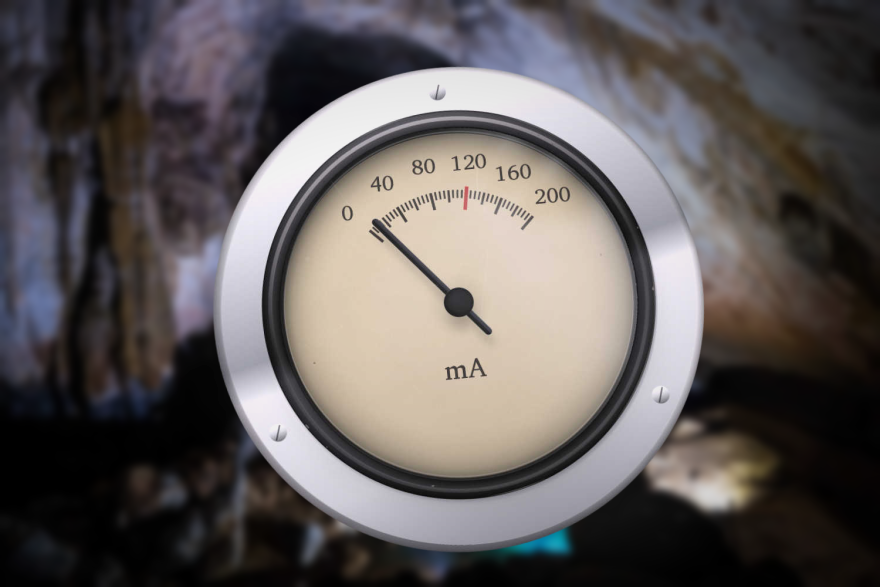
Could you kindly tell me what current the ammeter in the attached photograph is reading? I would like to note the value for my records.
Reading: 10 mA
